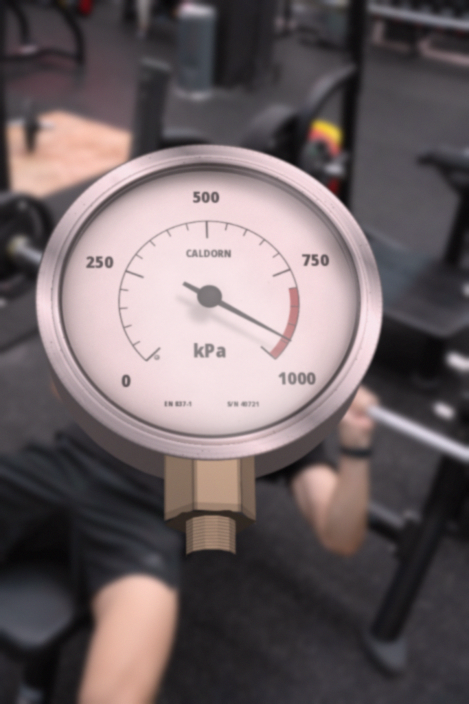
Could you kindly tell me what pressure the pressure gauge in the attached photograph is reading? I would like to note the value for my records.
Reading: 950 kPa
